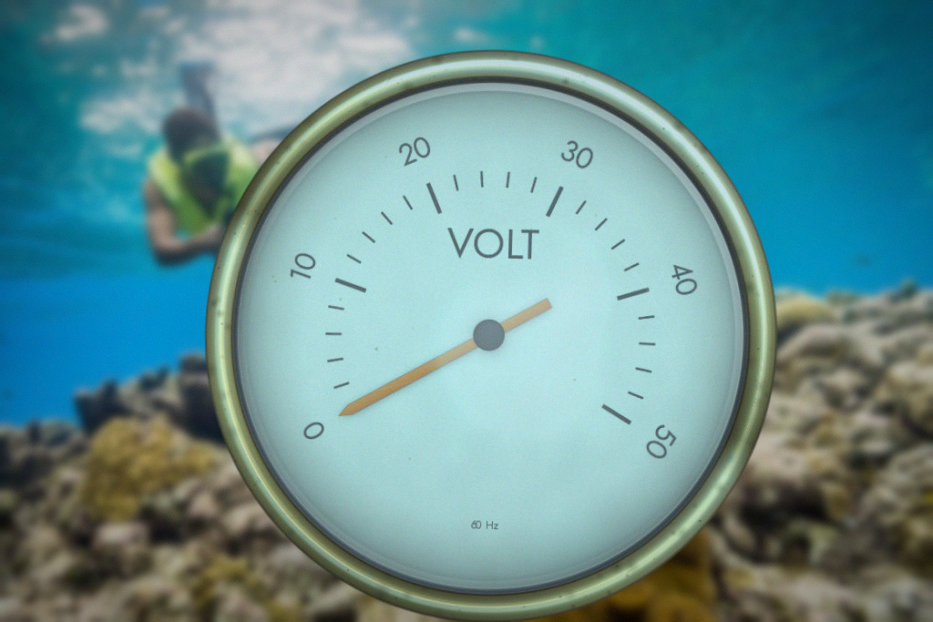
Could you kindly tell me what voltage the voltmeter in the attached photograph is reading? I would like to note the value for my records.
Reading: 0 V
